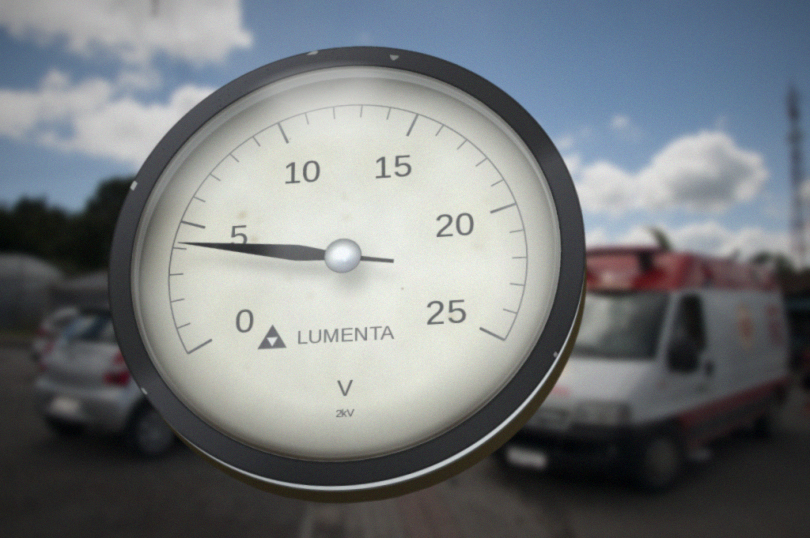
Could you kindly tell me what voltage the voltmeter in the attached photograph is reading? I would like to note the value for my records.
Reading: 4 V
